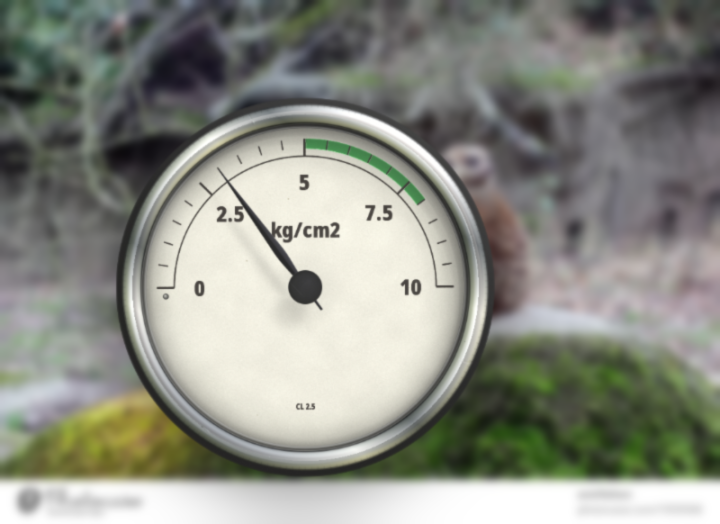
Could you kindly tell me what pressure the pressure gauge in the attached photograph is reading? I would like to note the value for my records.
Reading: 3 kg/cm²
